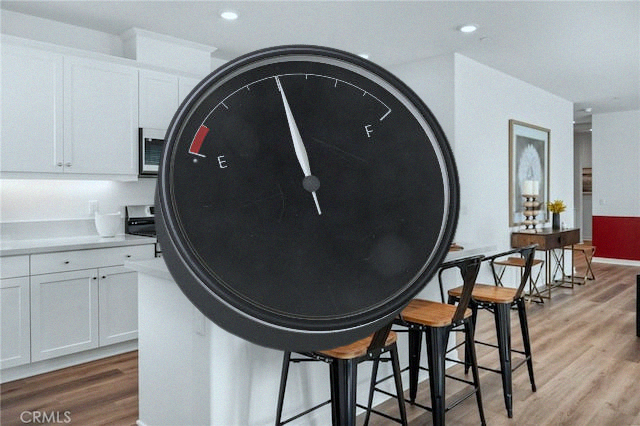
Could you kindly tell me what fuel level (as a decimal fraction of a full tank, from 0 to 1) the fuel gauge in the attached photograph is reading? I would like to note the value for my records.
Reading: 0.5
